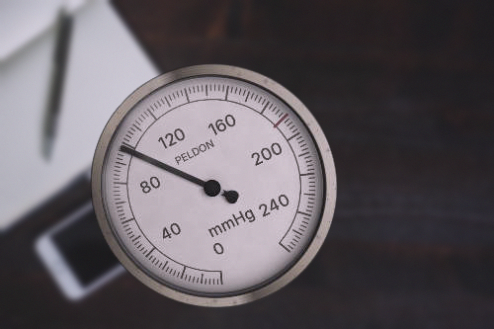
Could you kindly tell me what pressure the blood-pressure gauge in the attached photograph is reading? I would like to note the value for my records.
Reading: 98 mmHg
